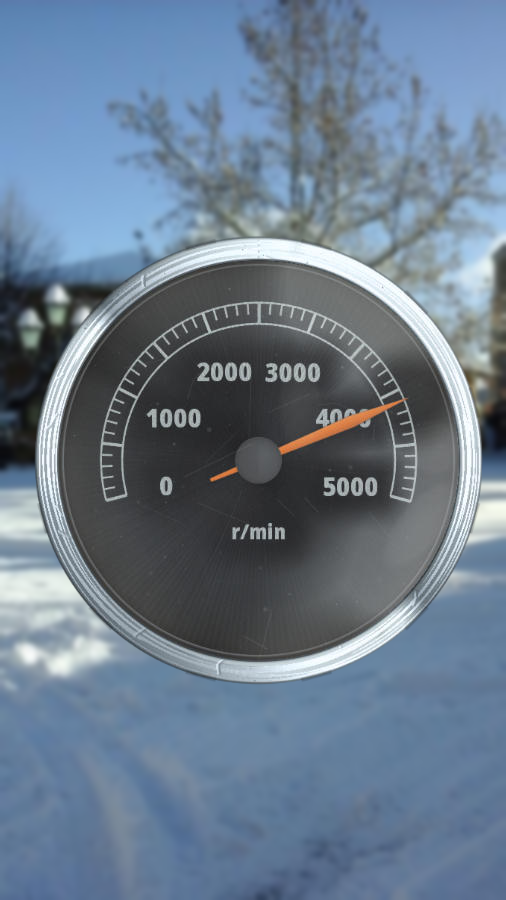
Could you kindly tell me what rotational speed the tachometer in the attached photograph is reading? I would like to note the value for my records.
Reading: 4100 rpm
